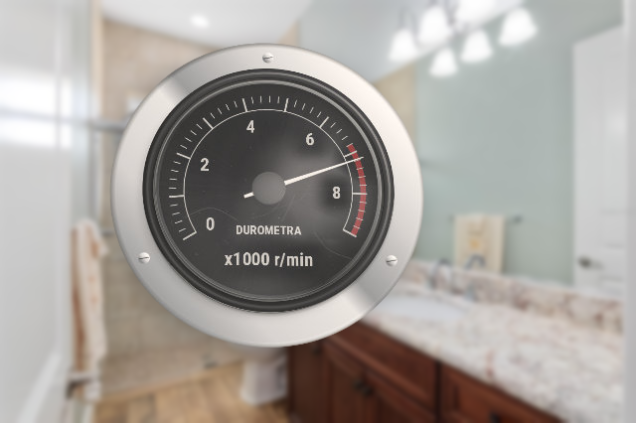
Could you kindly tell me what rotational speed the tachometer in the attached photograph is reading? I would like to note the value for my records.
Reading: 7200 rpm
